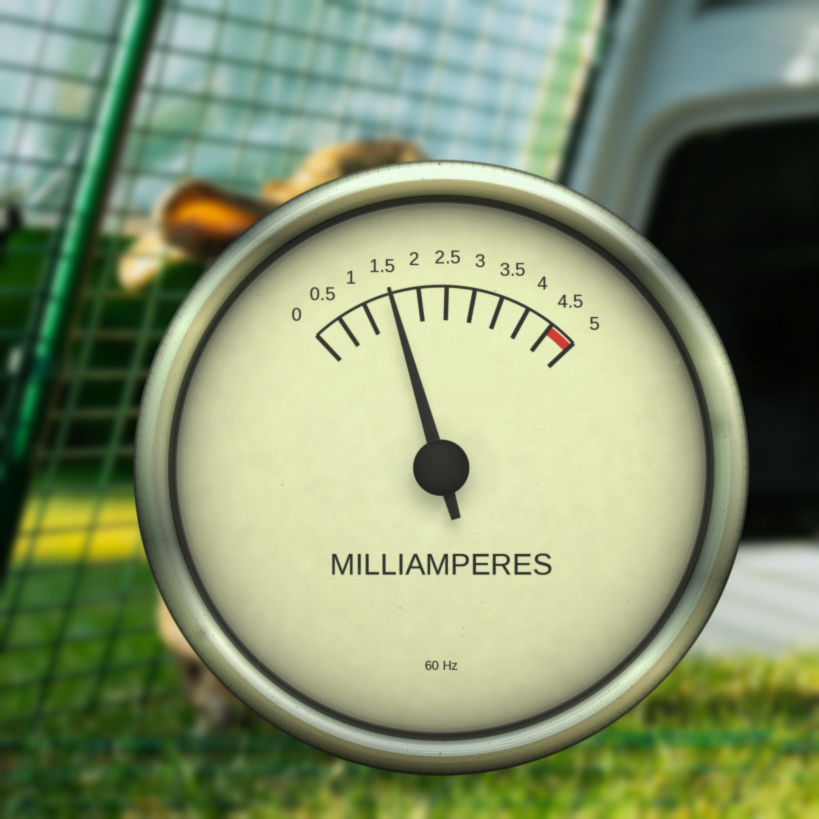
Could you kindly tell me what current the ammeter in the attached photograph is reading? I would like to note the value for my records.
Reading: 1.5 mA
